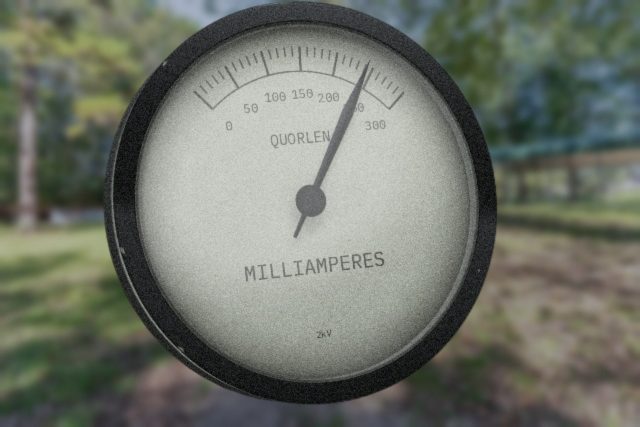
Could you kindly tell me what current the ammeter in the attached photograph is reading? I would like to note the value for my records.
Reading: 240 mA
